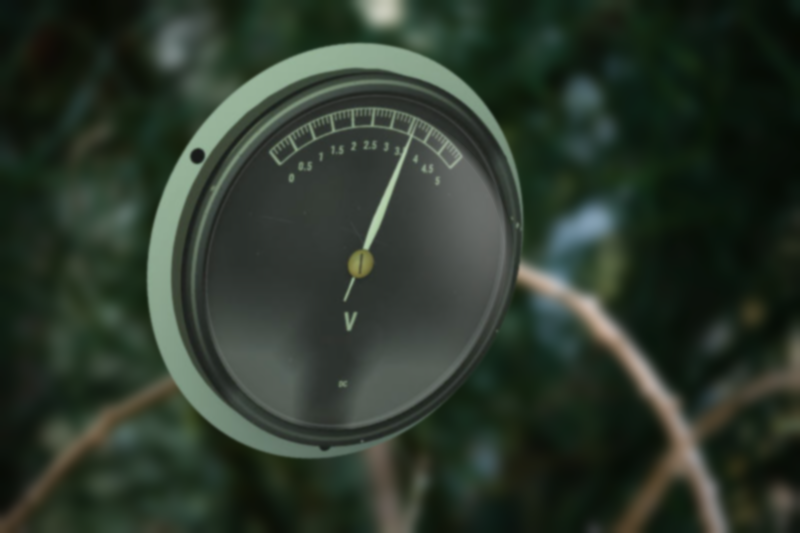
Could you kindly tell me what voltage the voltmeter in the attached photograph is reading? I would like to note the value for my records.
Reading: 3.5 V
